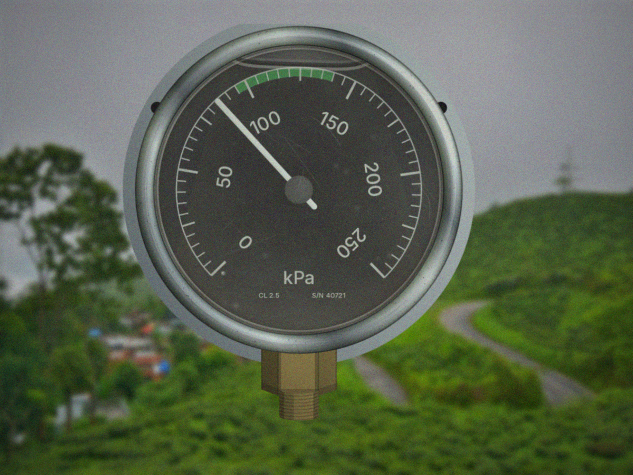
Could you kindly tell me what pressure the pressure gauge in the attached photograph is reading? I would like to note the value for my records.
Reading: 85 kPa
